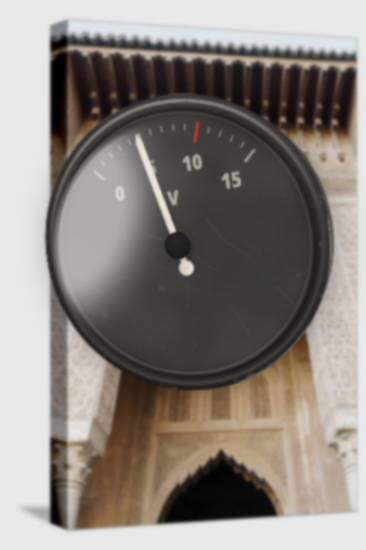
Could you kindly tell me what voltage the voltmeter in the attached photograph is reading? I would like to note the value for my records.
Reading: 5 V
